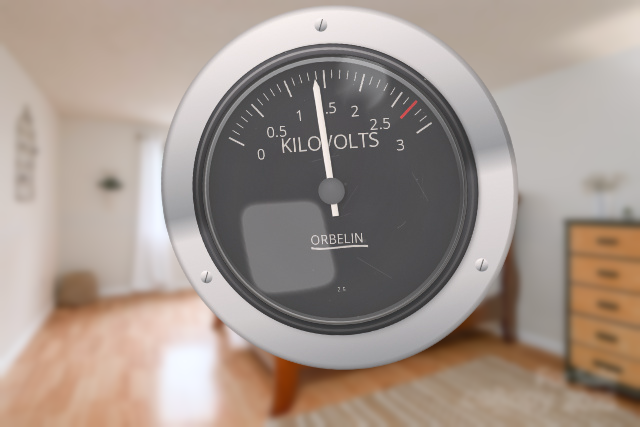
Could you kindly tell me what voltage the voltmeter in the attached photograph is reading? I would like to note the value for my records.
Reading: 1.4 kV
